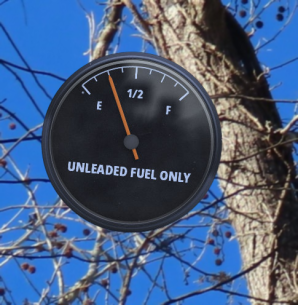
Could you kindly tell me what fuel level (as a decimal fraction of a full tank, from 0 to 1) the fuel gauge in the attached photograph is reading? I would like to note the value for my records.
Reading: 0.25
